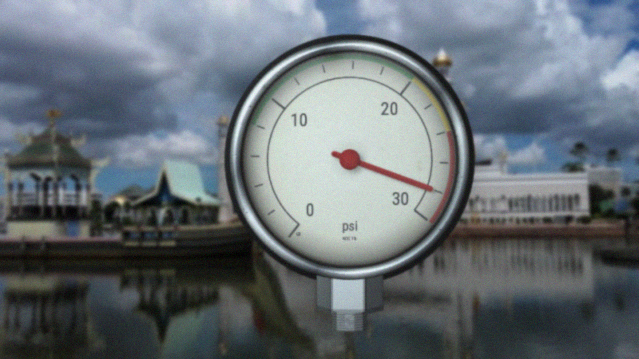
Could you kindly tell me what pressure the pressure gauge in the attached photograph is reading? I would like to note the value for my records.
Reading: 28 psi
